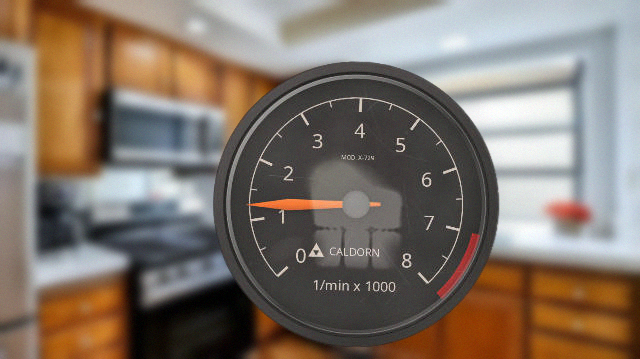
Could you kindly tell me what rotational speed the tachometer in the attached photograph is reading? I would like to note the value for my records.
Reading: 1250 rpm
